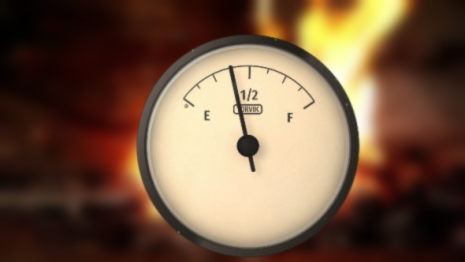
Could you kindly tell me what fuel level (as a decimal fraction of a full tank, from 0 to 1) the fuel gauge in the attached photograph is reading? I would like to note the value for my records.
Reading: 0.375
